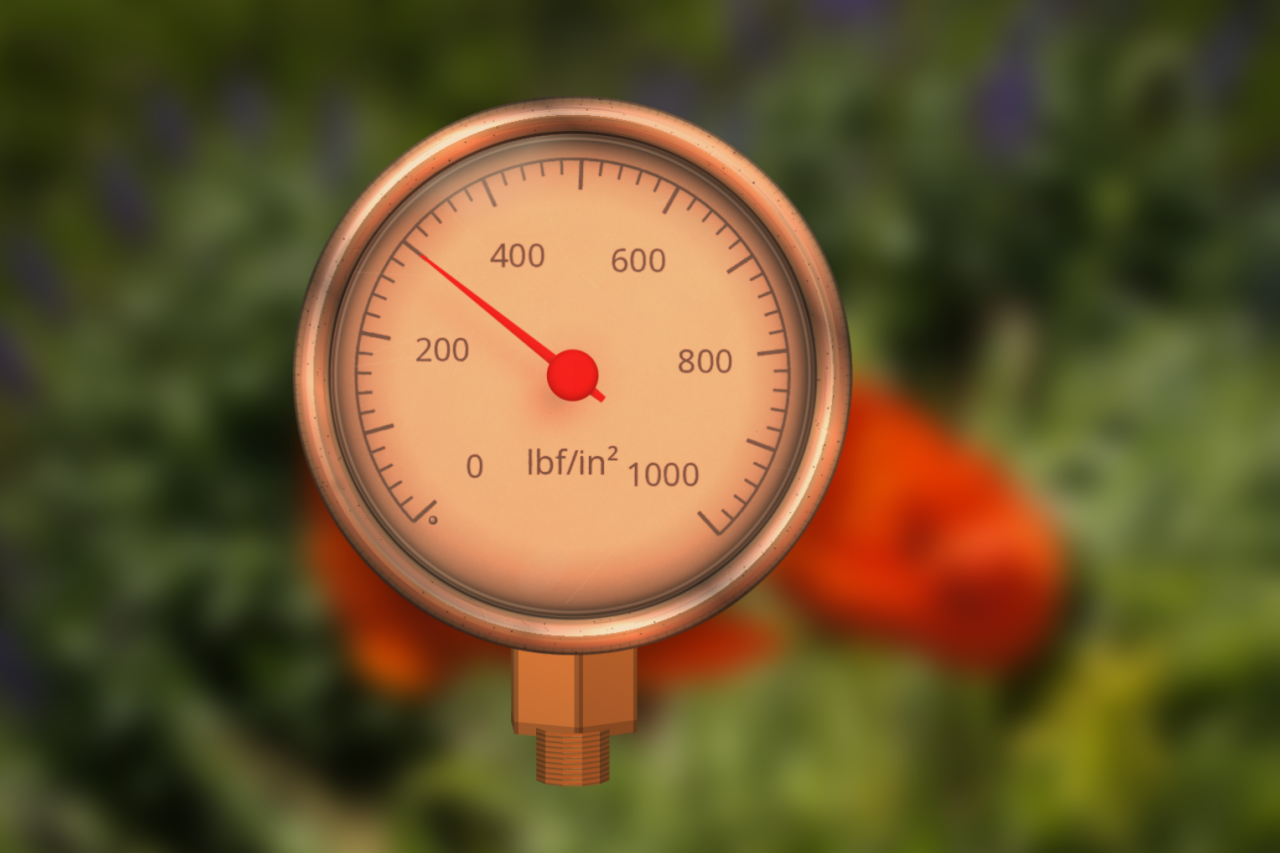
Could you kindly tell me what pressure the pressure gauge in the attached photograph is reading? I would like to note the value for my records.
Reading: 300 psi
